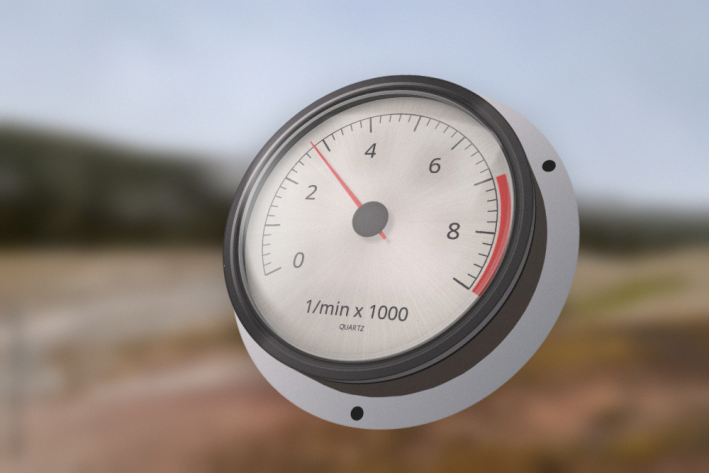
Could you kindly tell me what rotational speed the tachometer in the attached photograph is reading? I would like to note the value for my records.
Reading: 2800 rpm
